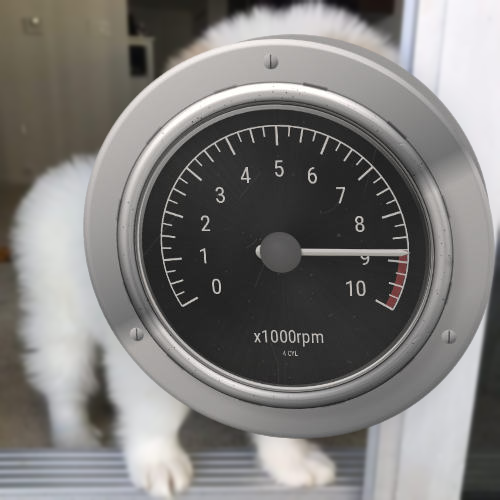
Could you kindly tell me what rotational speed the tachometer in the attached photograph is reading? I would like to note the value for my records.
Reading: 8750 rpm
